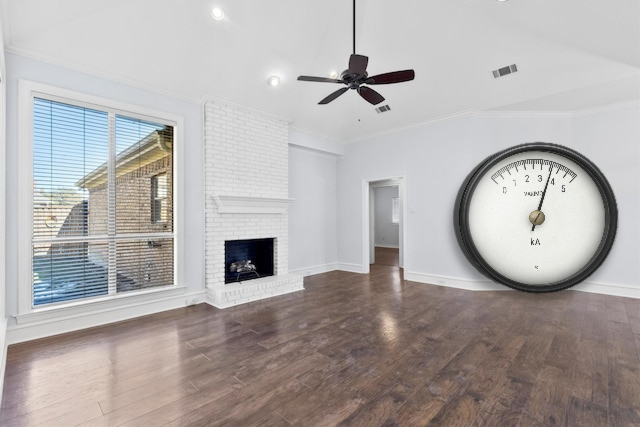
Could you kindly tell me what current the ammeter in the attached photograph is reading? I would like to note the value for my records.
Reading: 3.5 kA
